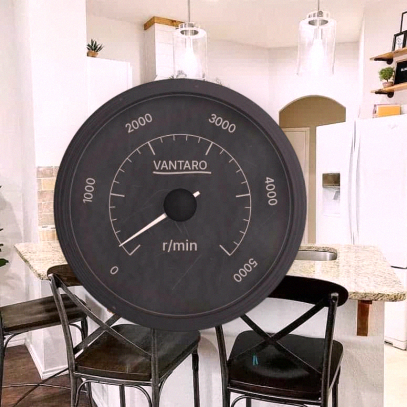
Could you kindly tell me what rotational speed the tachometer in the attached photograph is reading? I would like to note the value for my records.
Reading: 200 rpm
